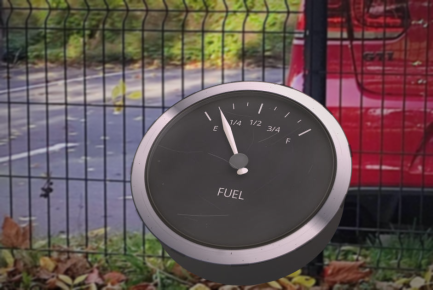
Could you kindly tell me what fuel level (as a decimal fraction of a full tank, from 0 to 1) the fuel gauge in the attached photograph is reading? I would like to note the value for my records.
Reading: 0.125
